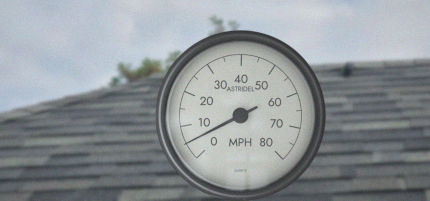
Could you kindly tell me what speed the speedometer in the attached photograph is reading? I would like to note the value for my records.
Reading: 5 mph
